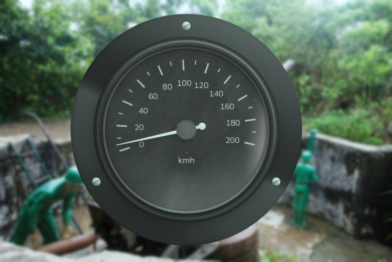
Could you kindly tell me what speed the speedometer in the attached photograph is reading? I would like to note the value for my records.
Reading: 5 km/h
